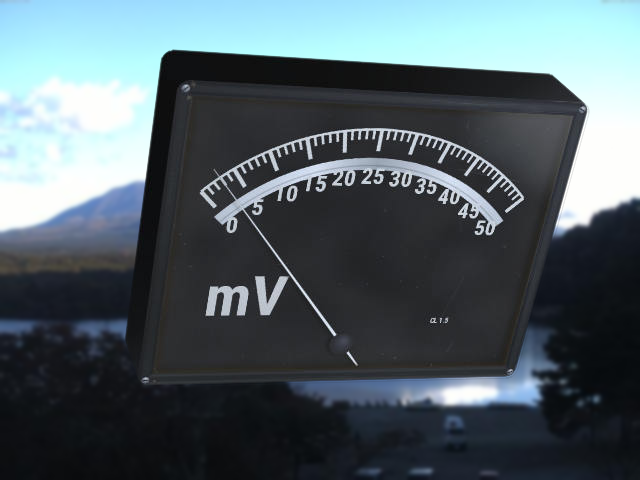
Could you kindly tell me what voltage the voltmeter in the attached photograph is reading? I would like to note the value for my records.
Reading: 3 mV
